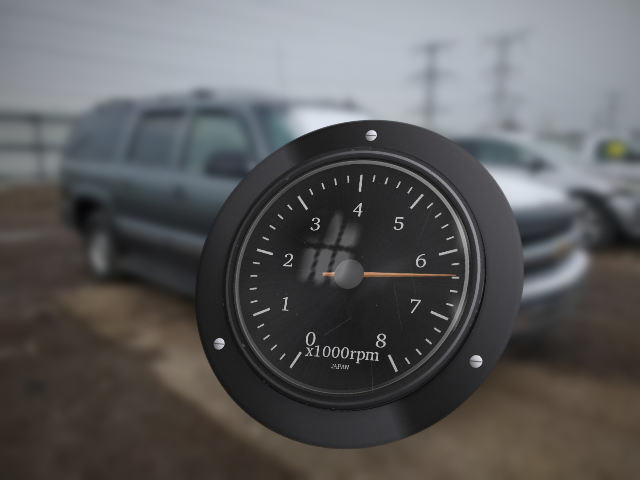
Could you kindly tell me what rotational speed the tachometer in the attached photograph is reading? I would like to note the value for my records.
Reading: 6400 rpm
